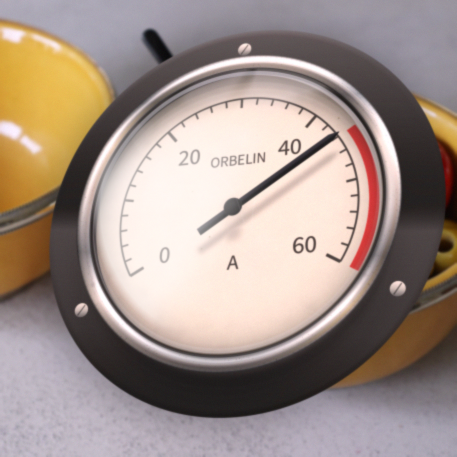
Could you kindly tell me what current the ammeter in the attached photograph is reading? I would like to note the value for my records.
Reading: 44 A
